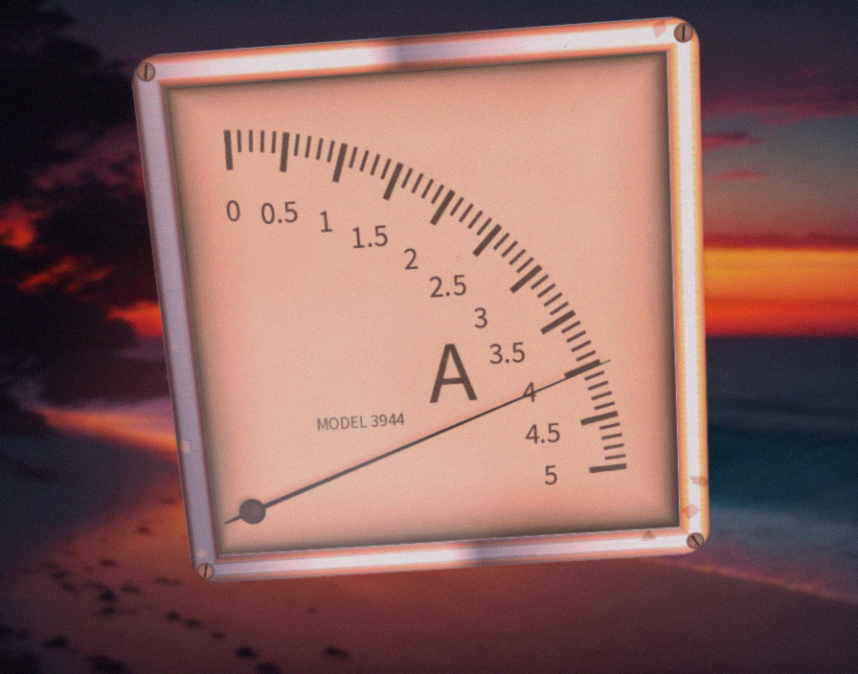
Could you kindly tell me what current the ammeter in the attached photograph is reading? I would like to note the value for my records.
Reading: 4 A
